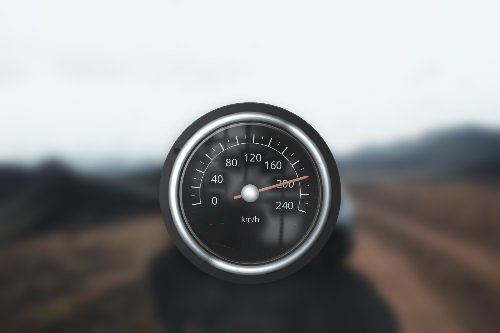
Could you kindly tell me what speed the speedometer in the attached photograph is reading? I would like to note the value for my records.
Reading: 200 km/h
